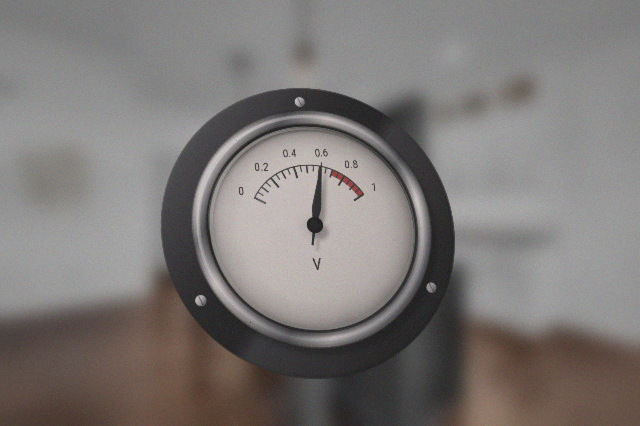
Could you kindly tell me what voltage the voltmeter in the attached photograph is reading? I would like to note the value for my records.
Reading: 0.6 V
